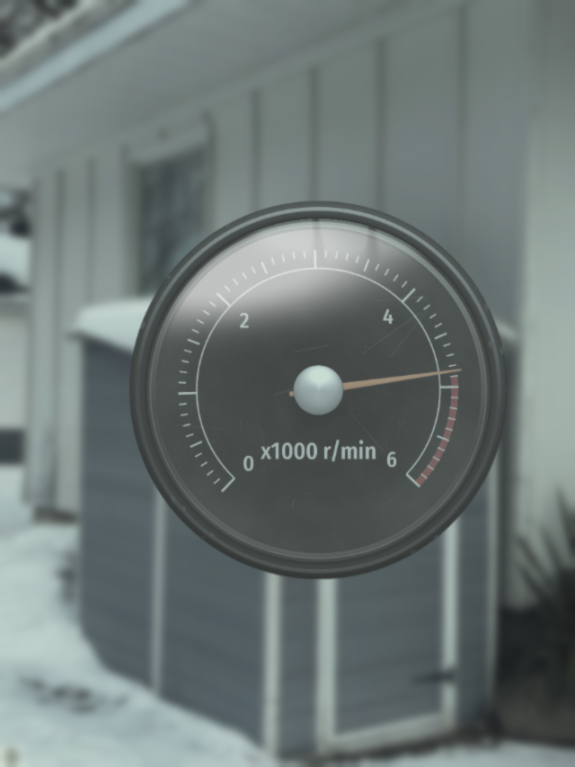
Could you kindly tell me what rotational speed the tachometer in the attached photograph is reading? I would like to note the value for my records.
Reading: 4850 rpm
